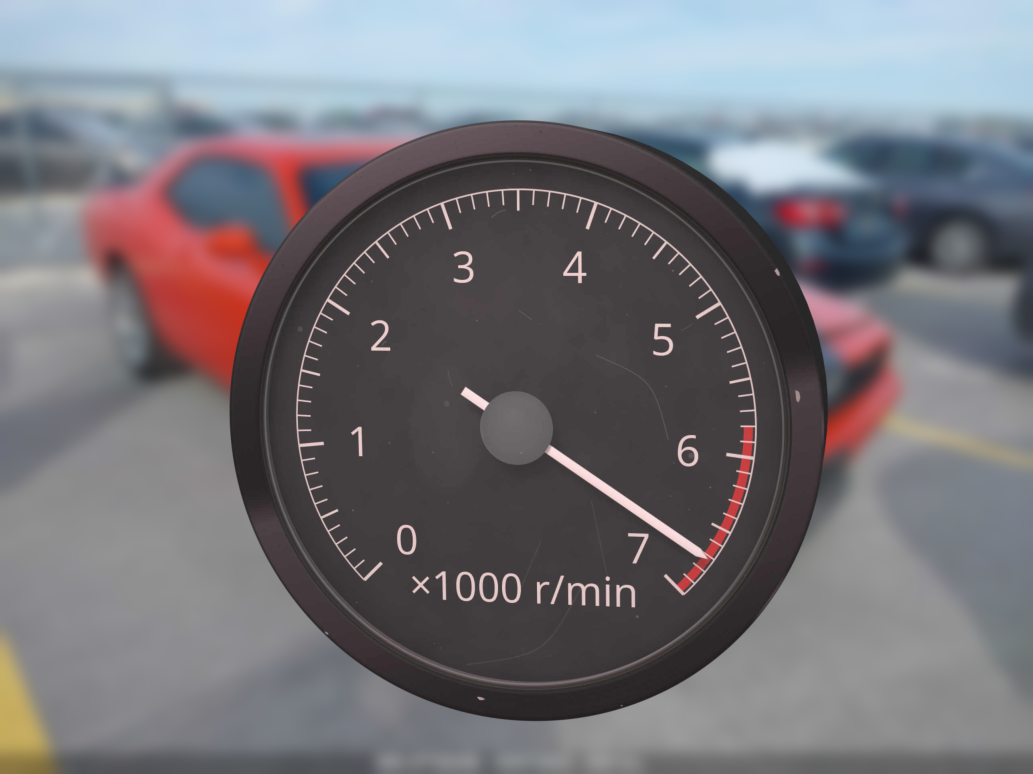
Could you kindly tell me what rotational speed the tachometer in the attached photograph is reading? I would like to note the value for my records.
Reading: 6700 rpm
